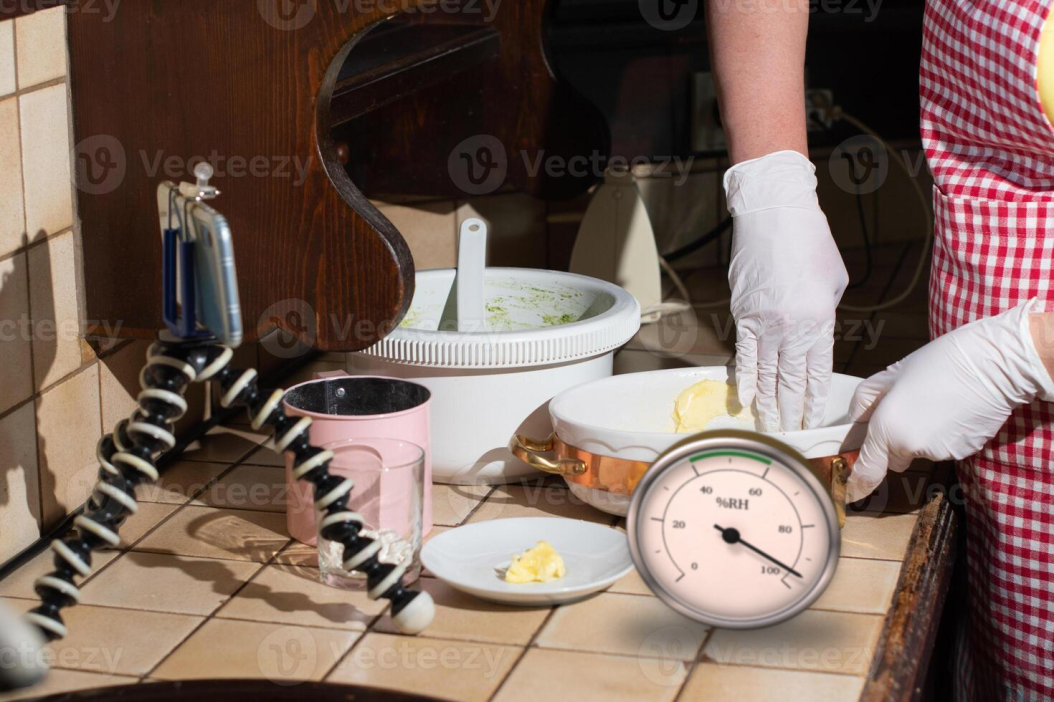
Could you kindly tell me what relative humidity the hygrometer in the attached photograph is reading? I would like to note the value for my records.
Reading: 95 %
